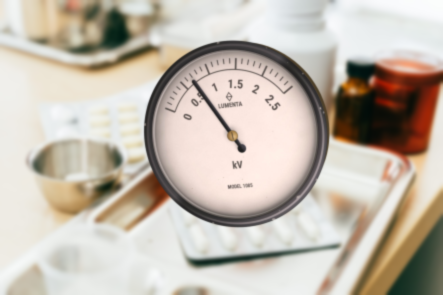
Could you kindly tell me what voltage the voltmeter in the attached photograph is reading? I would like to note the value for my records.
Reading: 0.7 kV
